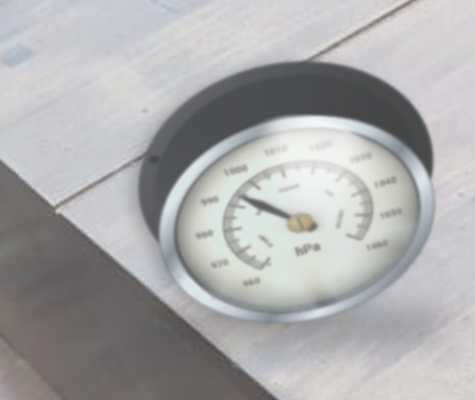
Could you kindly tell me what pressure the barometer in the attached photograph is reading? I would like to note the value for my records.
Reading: 995 hPa
